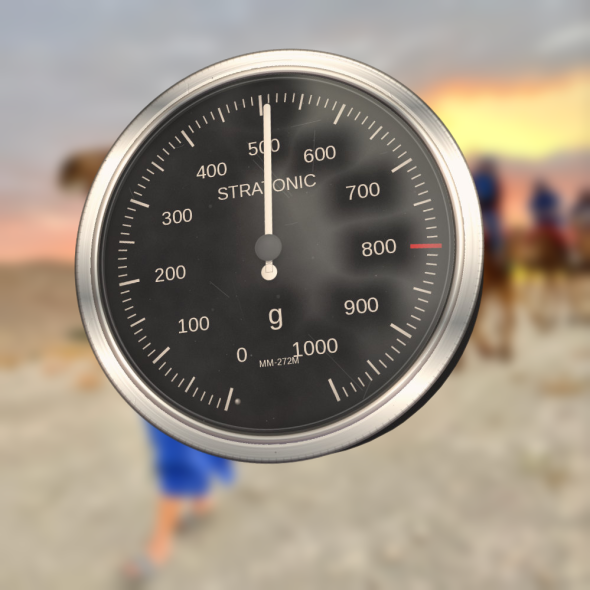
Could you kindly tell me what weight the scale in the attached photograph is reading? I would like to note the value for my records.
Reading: 510 g
